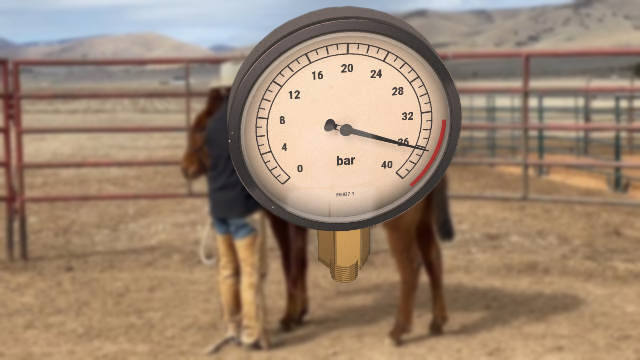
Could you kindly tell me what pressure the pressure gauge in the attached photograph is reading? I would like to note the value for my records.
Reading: 36 bar
